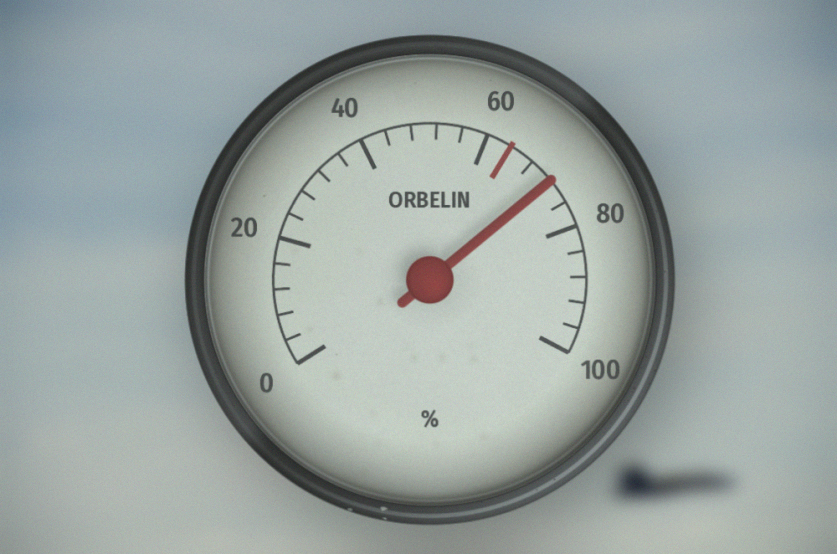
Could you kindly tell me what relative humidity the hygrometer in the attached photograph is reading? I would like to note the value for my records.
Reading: 72 %
